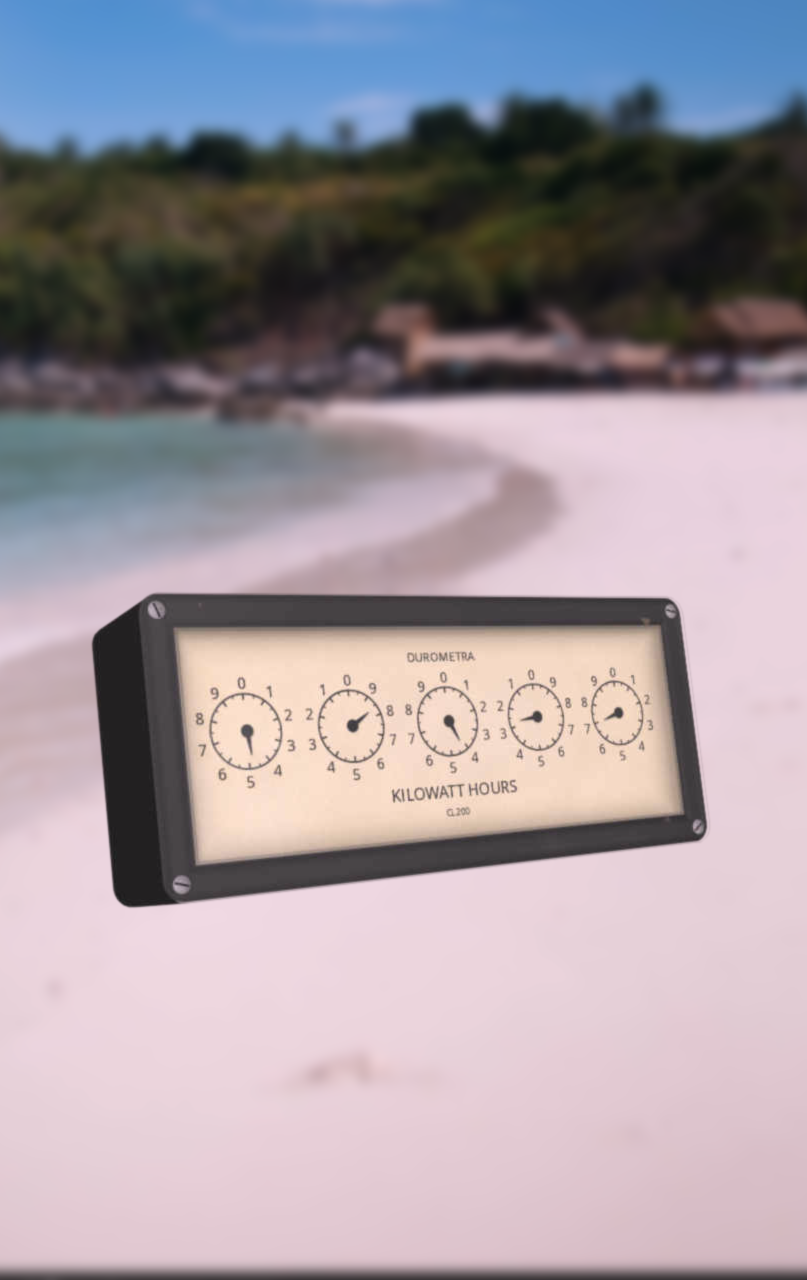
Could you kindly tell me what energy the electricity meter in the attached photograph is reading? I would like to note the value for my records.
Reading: 48427 kWh
